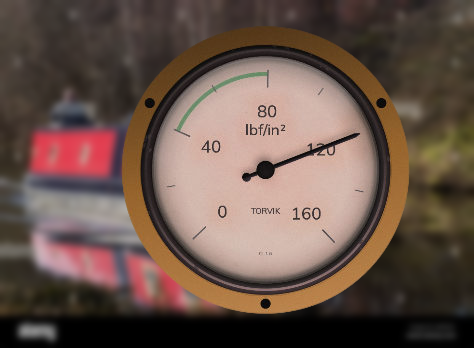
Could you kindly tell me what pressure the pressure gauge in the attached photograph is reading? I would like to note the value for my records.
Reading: 120 psi
